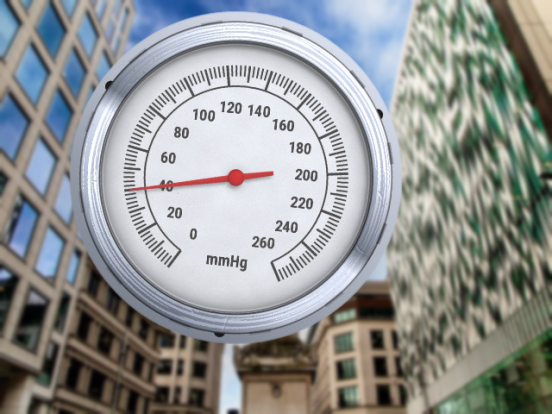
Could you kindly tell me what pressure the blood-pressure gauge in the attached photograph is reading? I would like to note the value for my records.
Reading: 40 mmHg
